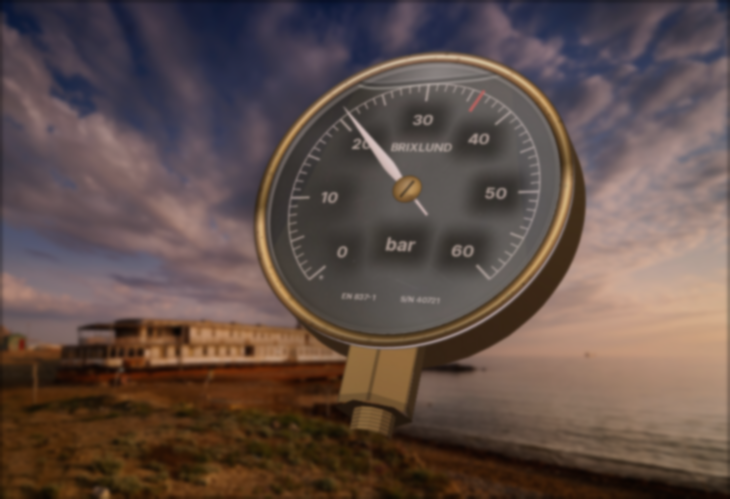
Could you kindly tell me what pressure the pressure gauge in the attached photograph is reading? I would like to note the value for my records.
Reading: 21 bar
